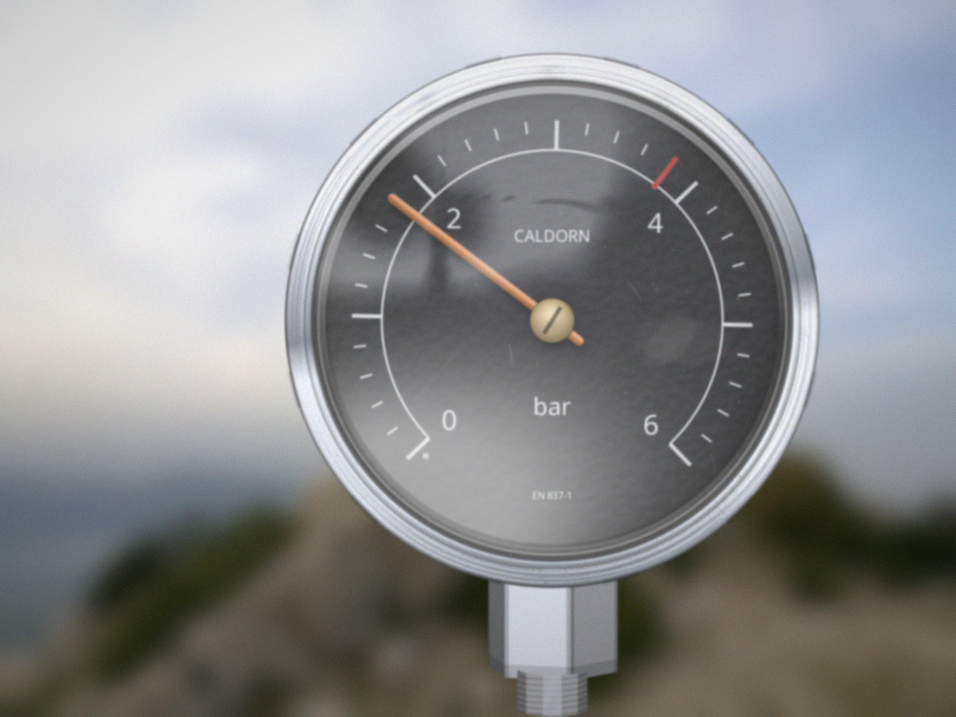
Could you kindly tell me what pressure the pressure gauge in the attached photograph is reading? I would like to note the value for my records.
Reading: 1.8 bar
